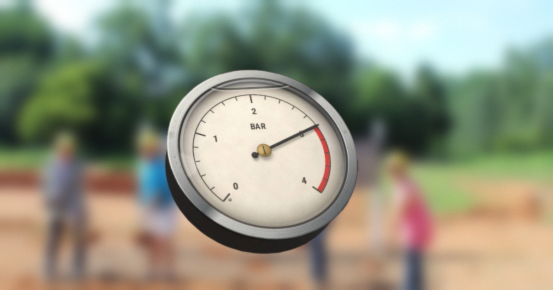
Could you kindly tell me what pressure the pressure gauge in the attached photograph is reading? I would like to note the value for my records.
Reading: 3 bar
